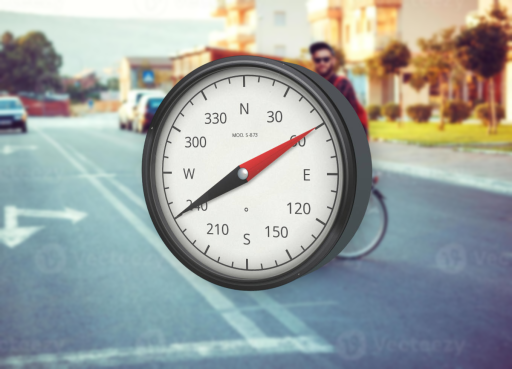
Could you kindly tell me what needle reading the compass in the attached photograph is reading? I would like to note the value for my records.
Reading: 60 °
